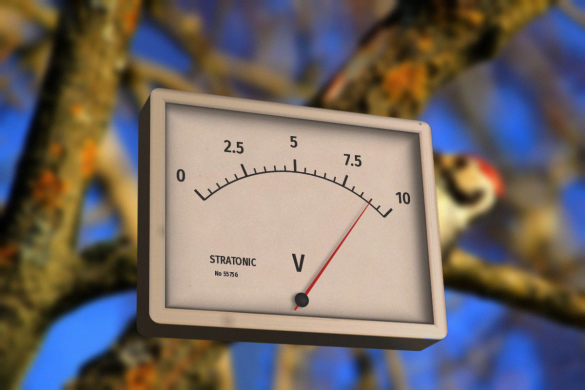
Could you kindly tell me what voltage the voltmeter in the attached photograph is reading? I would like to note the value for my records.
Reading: 9 V
